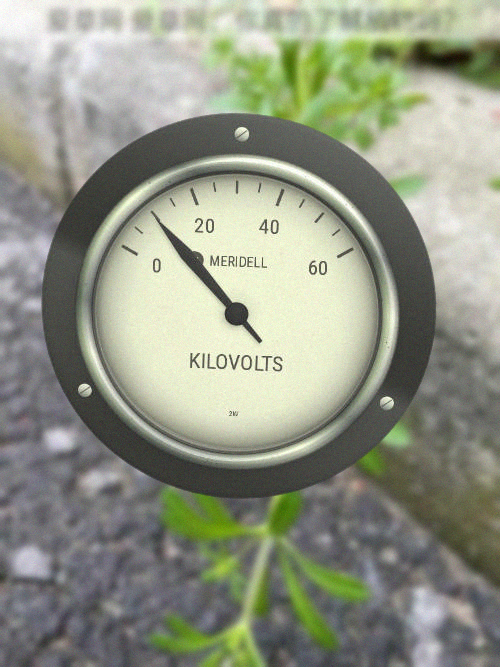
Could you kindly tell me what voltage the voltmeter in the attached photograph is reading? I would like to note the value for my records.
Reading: 10 kV
